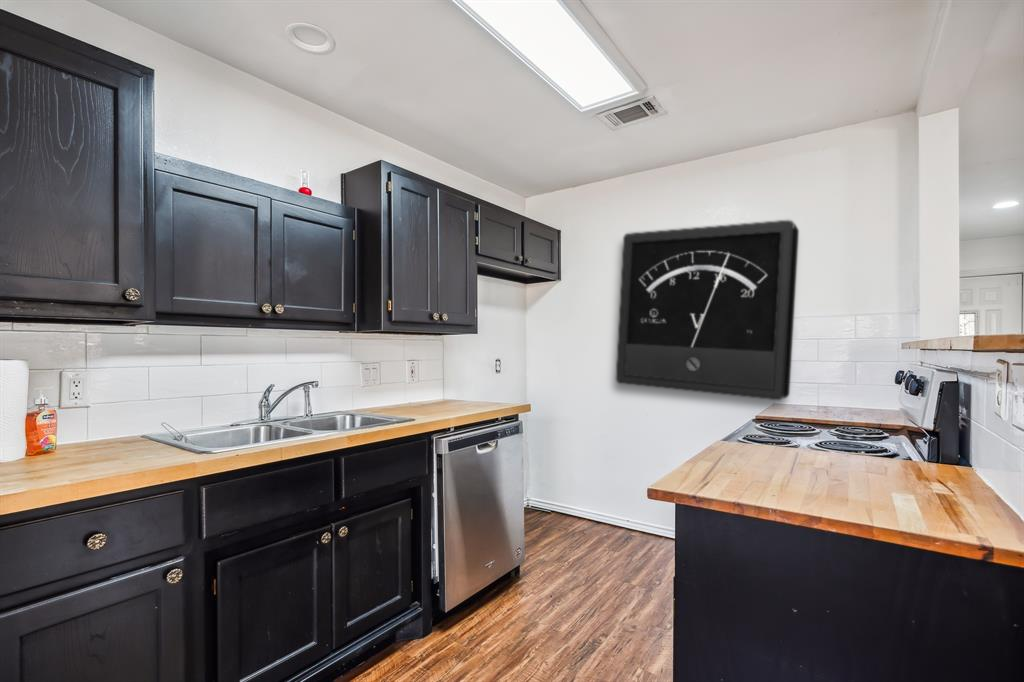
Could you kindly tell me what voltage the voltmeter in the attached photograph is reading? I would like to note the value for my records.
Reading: 16 V
